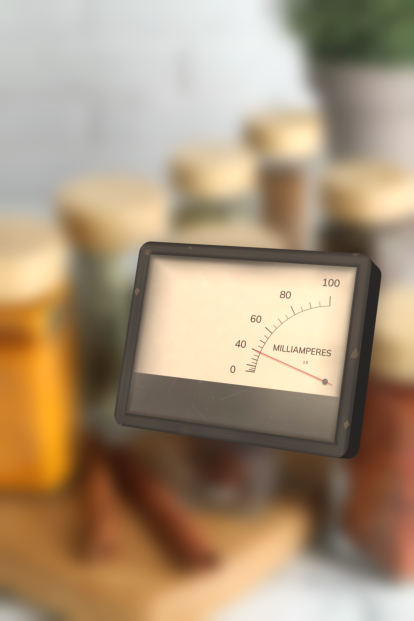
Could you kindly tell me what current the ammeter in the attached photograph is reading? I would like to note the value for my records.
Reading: 40 mA
